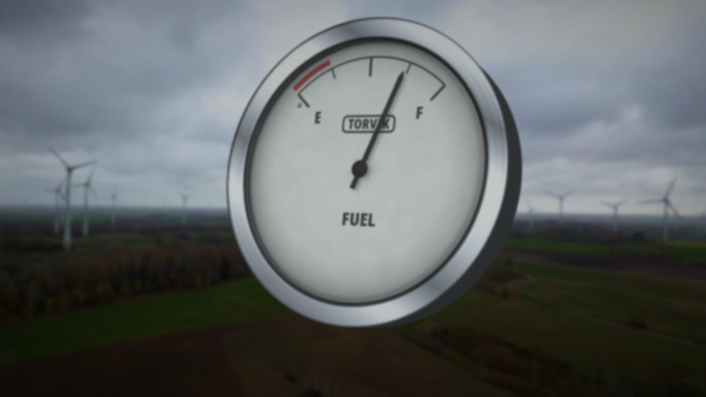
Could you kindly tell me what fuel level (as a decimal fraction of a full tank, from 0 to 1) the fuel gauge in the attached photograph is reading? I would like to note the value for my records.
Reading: 0.75
